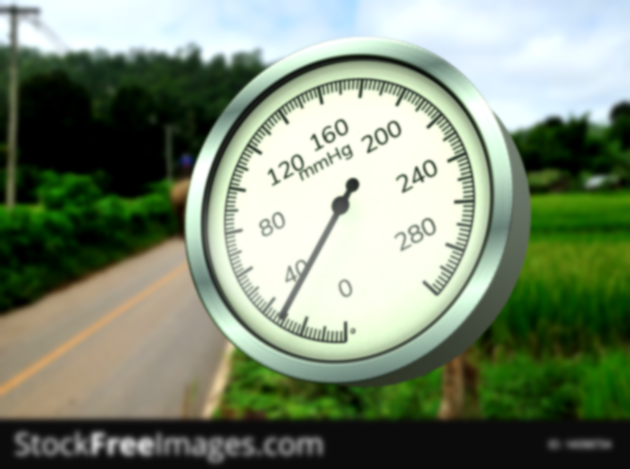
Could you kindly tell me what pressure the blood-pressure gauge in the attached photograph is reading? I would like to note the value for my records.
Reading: 30 mmHg
